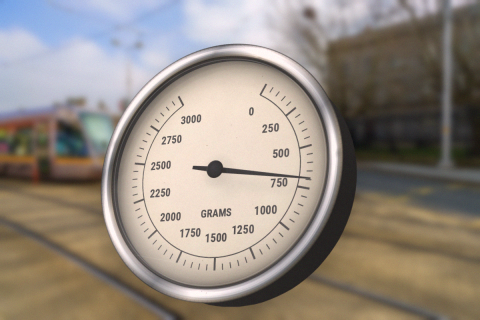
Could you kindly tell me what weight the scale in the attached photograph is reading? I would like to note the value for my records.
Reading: 700 g
